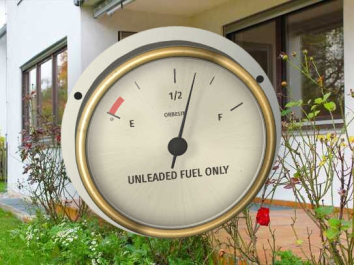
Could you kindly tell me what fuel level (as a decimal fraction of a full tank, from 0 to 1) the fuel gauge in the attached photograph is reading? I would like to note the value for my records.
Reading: 0.625
